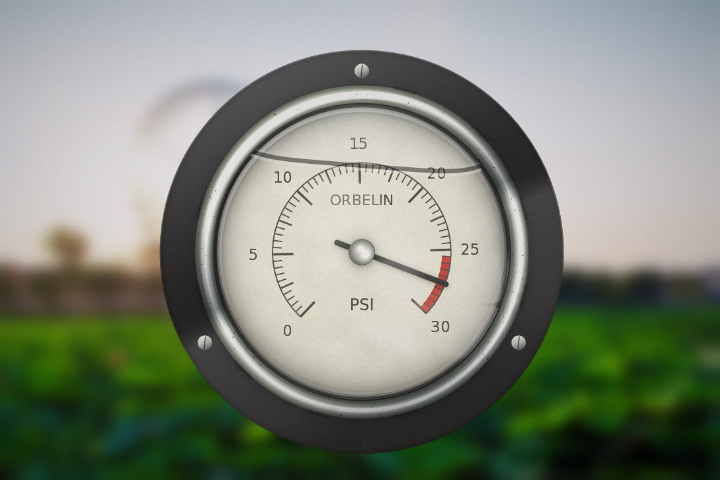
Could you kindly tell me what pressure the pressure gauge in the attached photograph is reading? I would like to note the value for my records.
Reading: 27.5 psi
